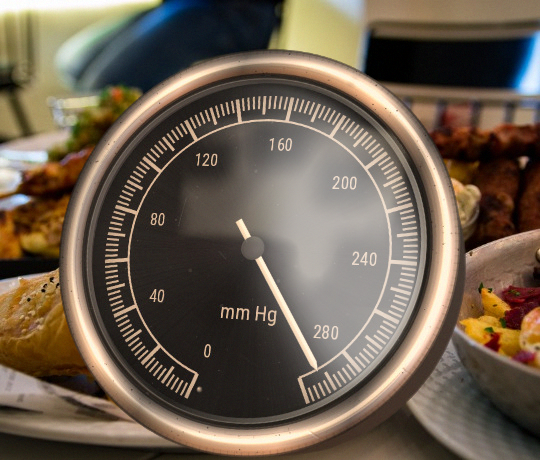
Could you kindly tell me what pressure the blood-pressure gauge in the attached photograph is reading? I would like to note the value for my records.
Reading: 292 mmHg
